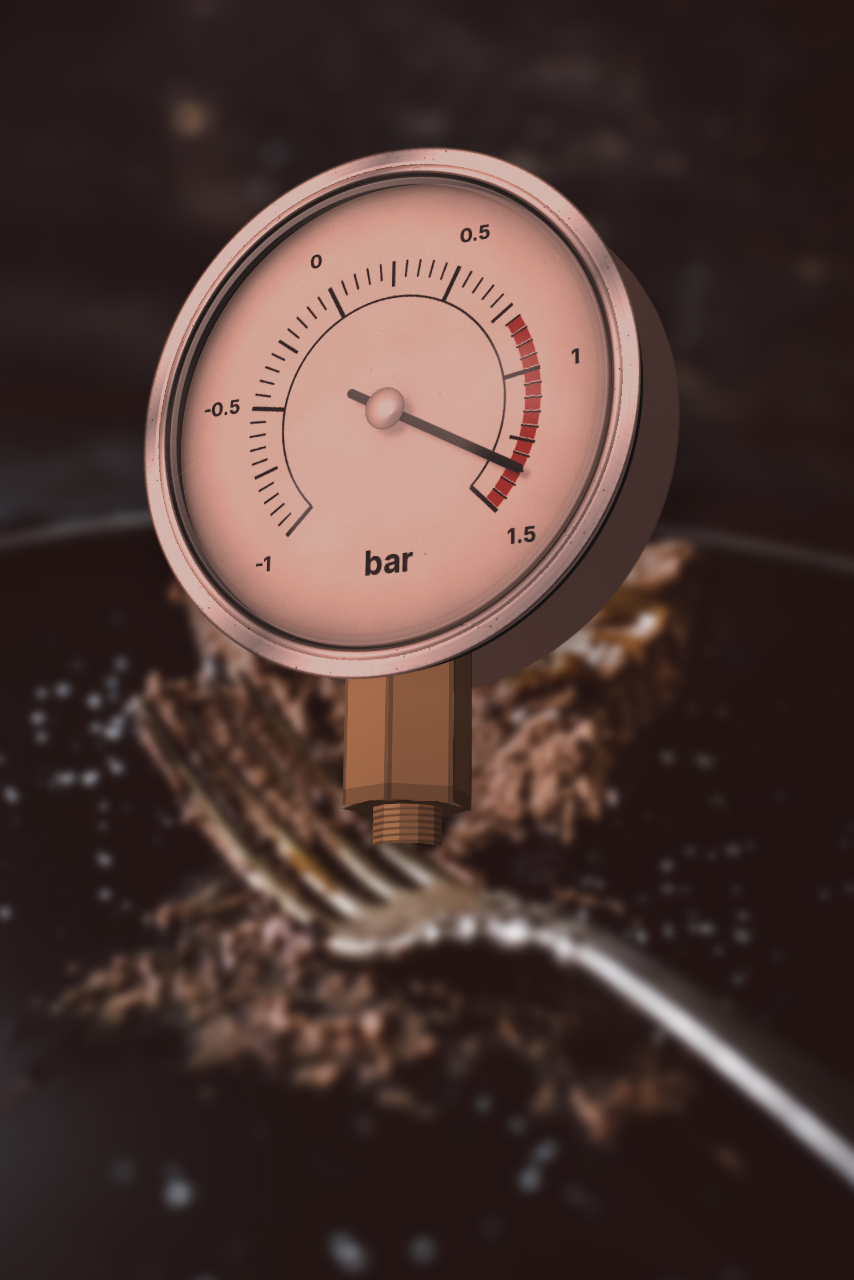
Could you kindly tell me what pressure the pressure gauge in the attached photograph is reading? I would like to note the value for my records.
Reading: 1.35 bar
